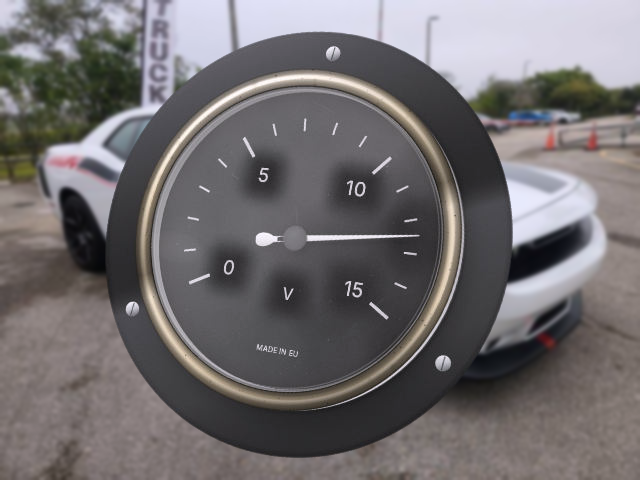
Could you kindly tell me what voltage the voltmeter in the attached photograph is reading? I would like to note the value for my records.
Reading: 12.5 V
